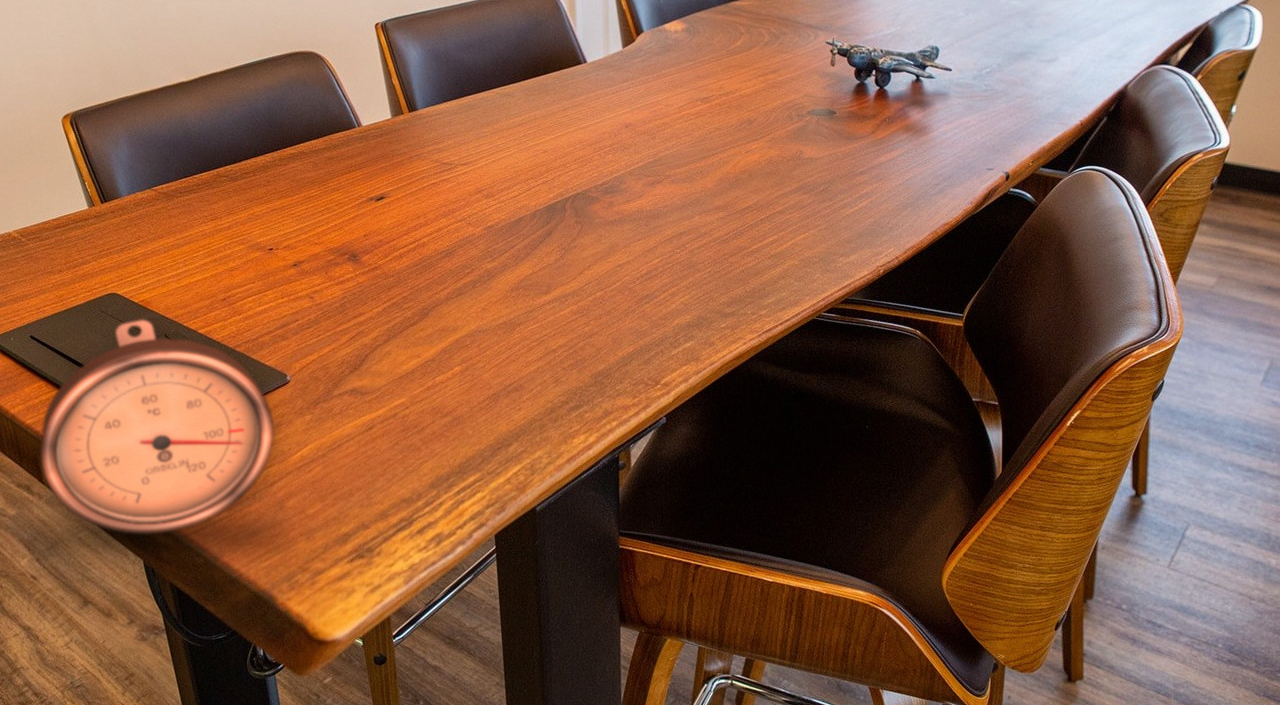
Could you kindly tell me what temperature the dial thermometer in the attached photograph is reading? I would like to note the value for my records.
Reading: 104 °C
